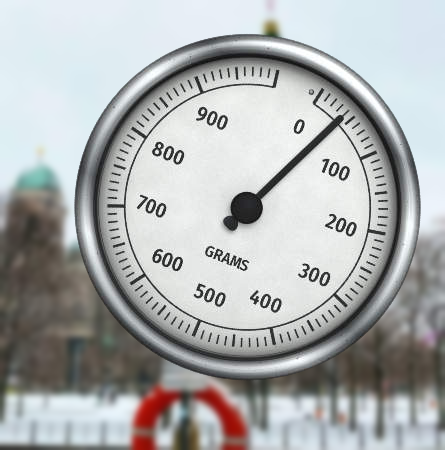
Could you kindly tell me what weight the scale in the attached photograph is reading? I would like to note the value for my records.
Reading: 40 g
